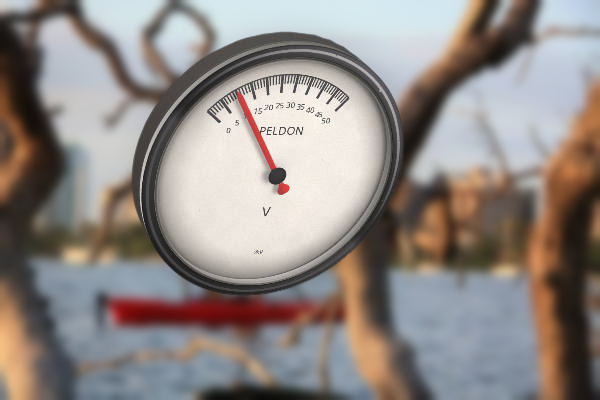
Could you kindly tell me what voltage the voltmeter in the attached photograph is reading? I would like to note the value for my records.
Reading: 10 V
